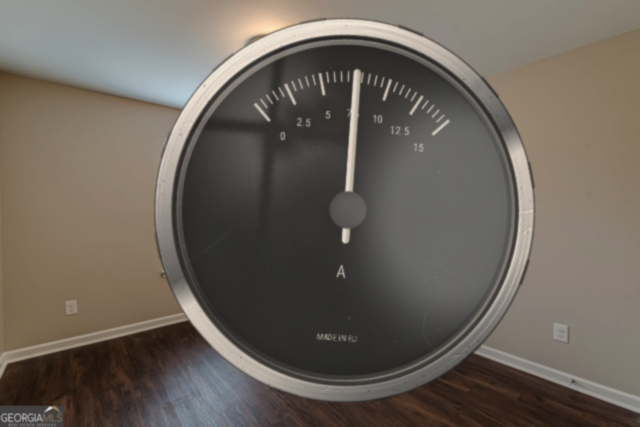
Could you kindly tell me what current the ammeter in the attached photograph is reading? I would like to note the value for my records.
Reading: 7.5 A
